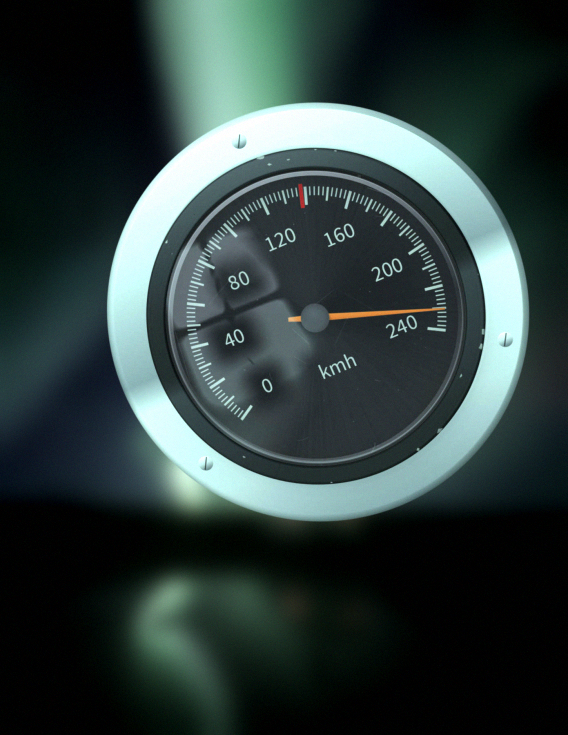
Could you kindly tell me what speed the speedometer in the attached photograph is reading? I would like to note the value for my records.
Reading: 230 km/h
